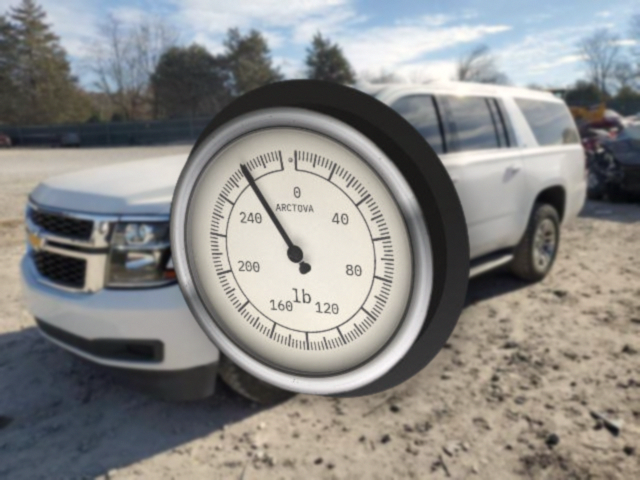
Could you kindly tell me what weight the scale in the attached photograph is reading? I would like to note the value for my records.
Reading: 260 lb
